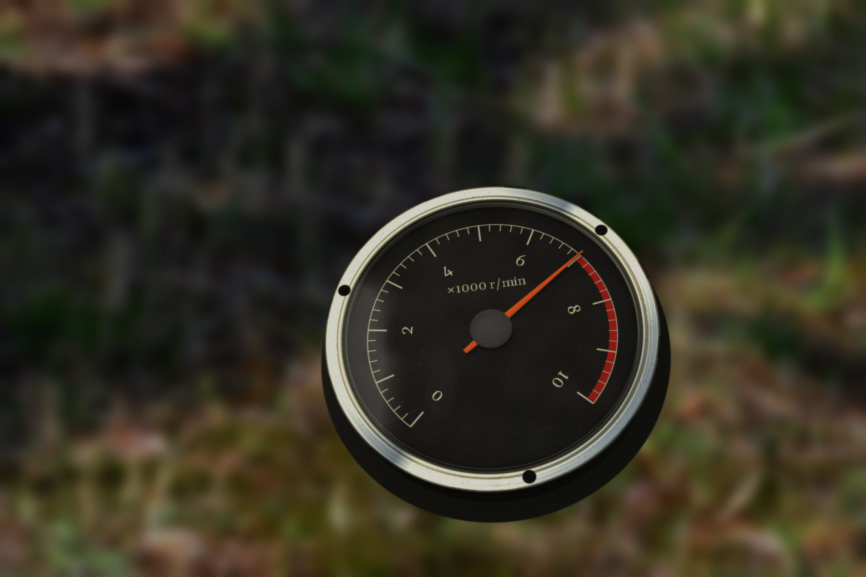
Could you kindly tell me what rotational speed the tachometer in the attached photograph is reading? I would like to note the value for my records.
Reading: 7000 rpm
